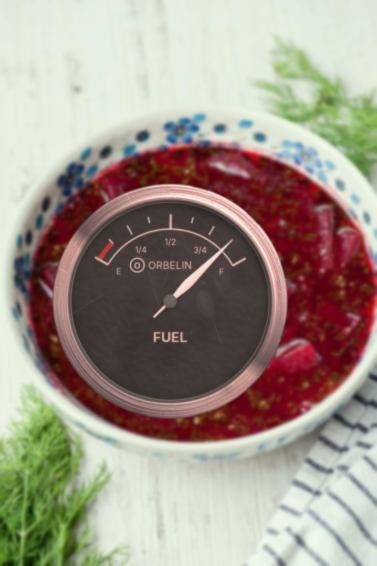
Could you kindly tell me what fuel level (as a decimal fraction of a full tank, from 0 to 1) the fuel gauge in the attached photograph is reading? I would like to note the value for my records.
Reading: 0.875
